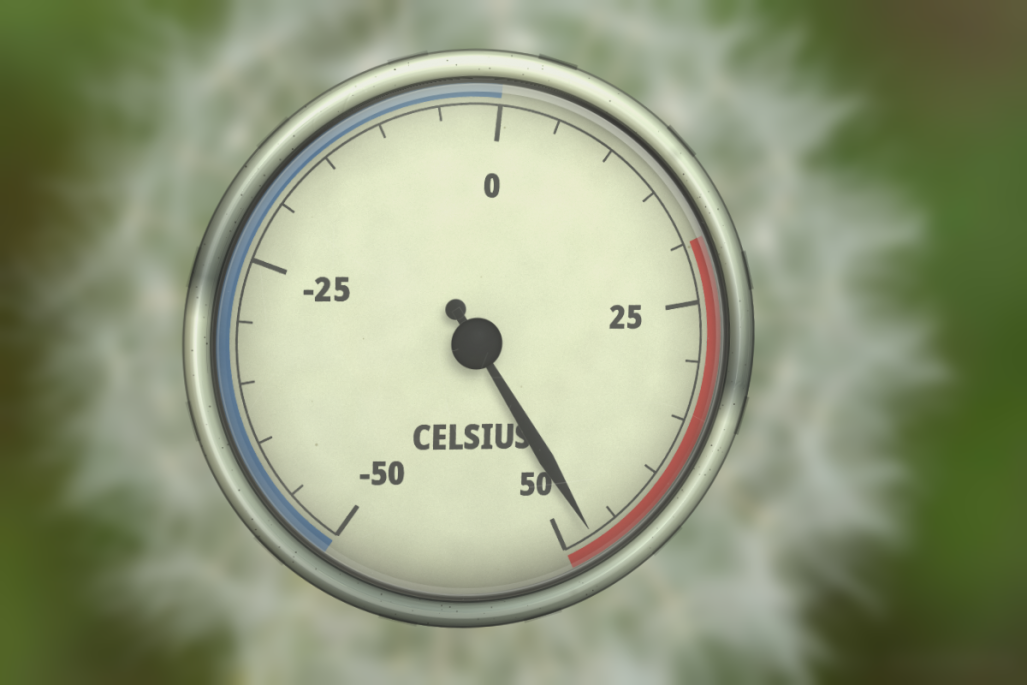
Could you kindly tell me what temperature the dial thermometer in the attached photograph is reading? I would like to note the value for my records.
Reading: 47.5 °C
